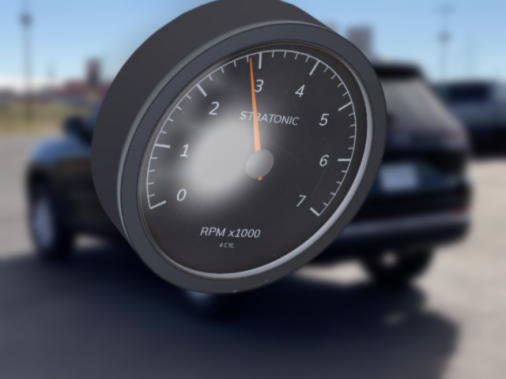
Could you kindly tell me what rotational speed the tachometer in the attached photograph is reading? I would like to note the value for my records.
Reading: 2800 rpm
